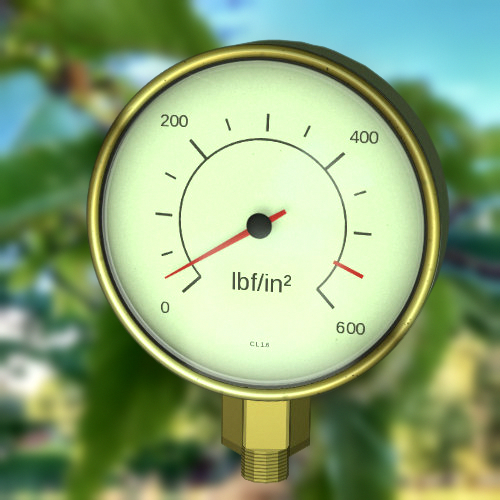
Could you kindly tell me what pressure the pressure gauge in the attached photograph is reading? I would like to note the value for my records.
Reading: 25 psi
